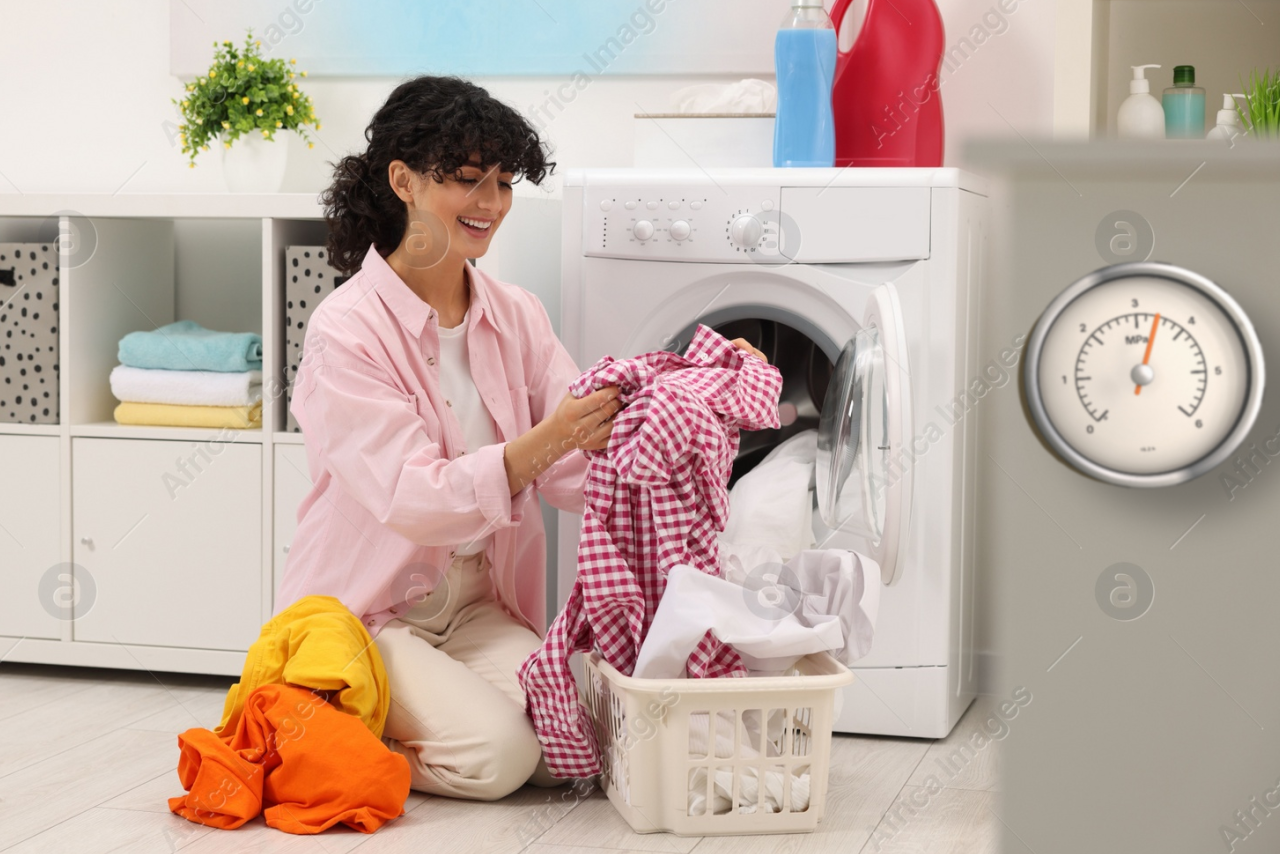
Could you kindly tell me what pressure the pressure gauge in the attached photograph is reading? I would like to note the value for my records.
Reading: 3.4 MPa
